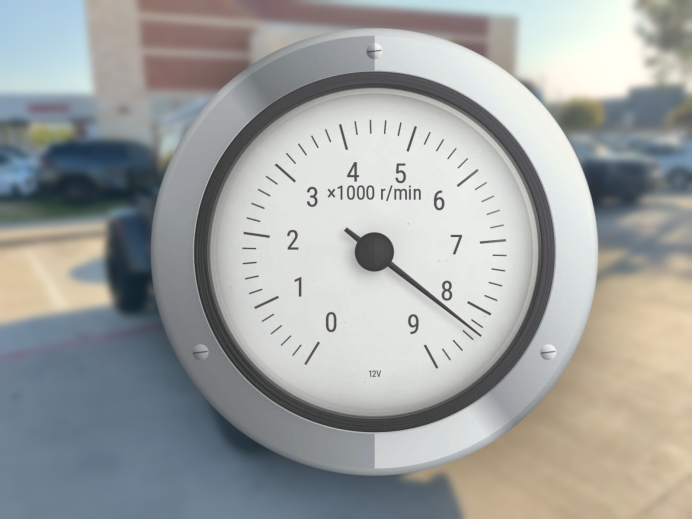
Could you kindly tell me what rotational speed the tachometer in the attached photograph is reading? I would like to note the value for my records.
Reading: 8300 rpm
